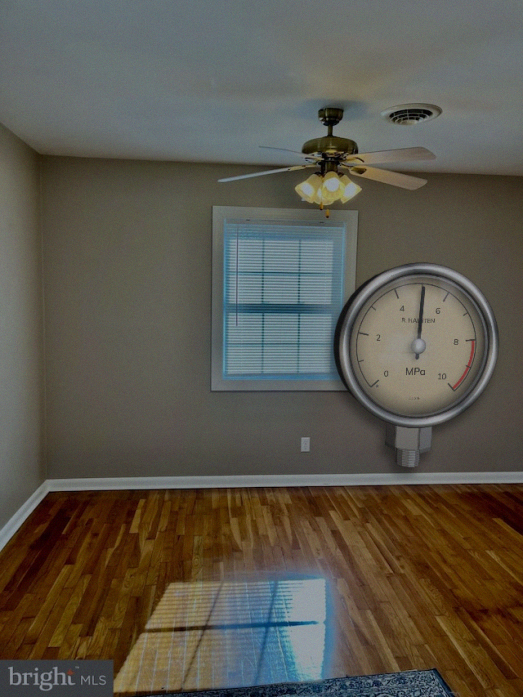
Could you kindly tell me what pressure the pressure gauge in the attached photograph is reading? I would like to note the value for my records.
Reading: 5 MPa
